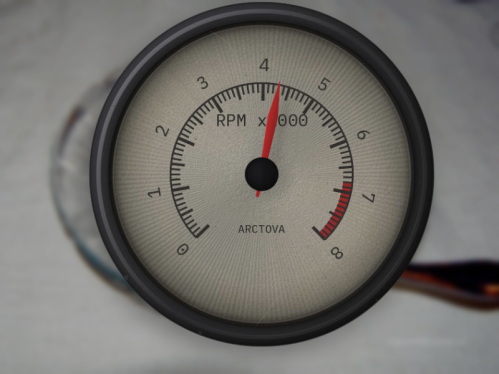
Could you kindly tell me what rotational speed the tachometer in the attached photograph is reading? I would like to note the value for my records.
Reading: 4300 rpm
